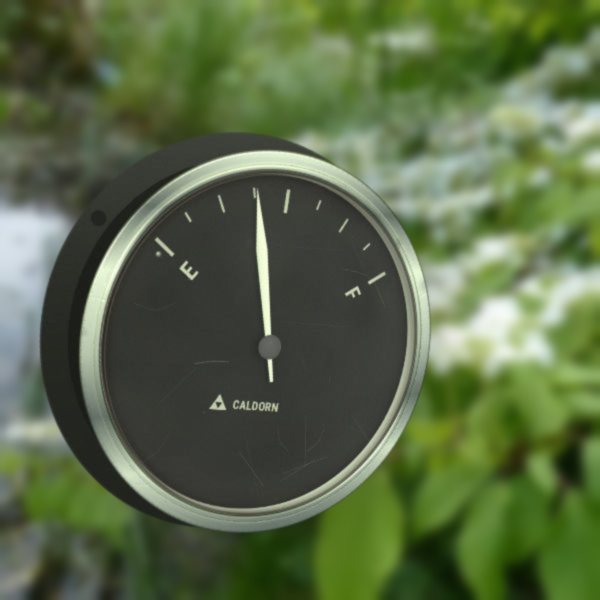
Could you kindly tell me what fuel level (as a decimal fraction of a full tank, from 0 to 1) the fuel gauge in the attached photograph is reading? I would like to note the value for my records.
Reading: 0.375
